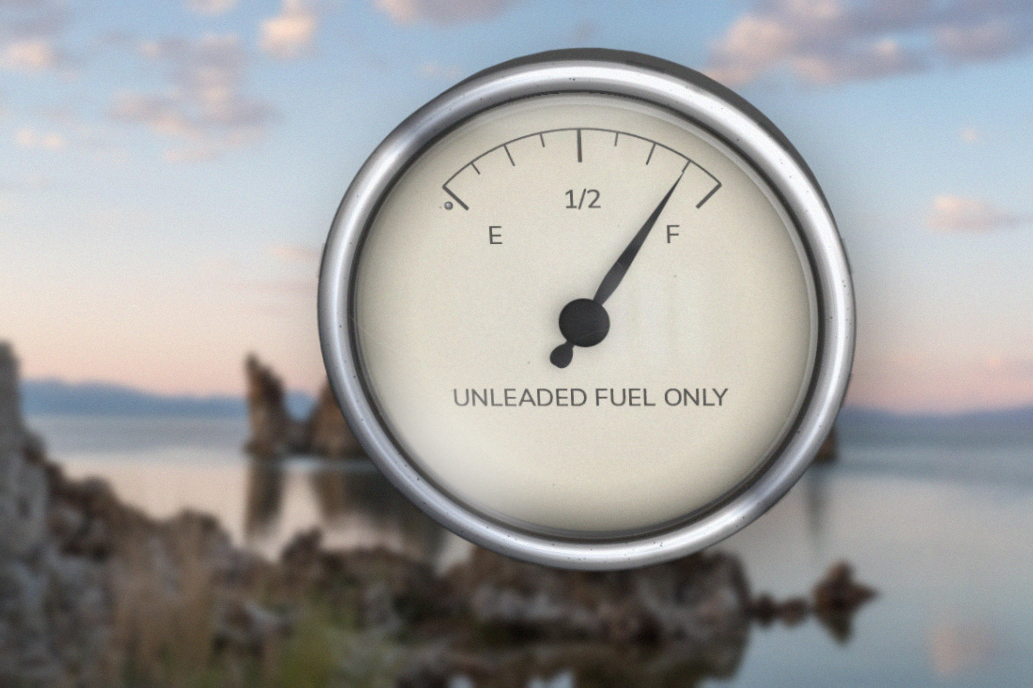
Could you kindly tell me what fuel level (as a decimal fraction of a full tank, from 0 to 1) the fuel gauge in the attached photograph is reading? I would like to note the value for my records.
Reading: 0.875
